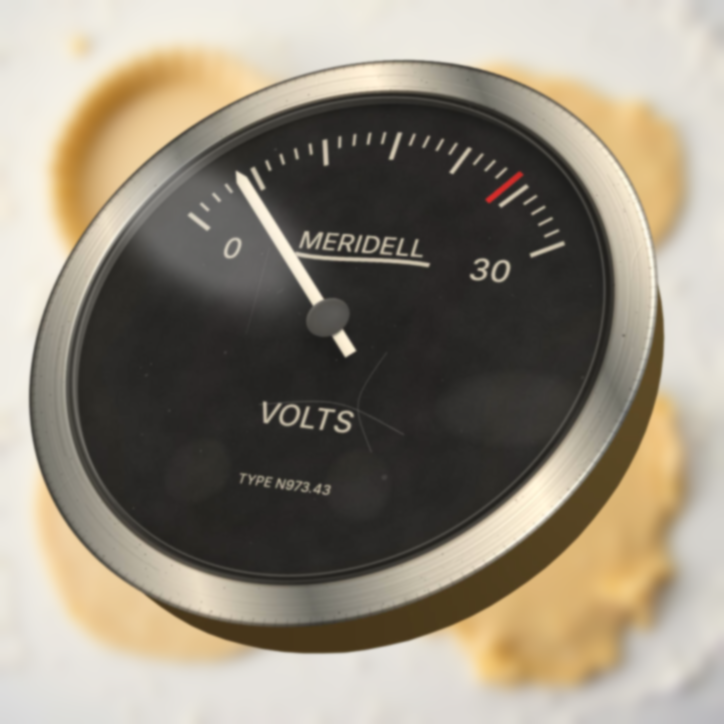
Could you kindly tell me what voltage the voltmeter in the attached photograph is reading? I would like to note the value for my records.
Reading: 4 V
